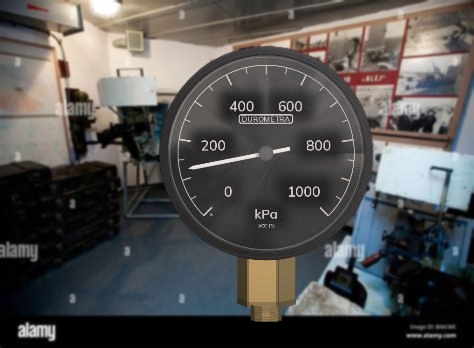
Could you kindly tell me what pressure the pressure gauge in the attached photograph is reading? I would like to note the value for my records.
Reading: 125 kPa
